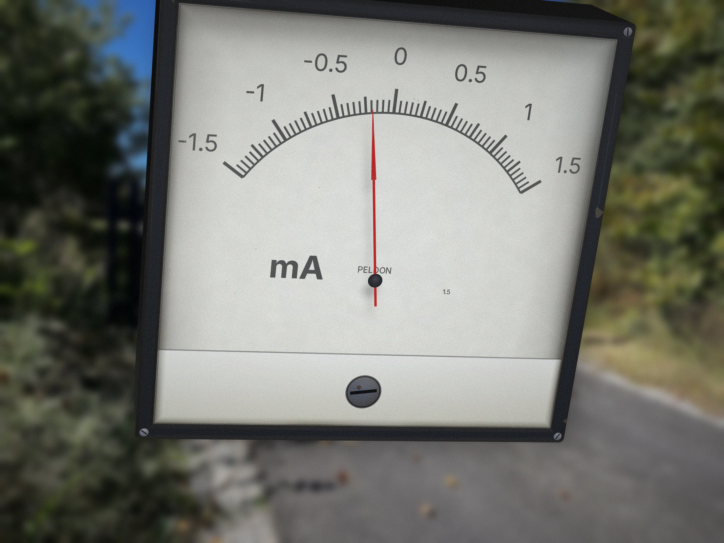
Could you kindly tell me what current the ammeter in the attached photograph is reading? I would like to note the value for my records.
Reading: -0.2 mA
